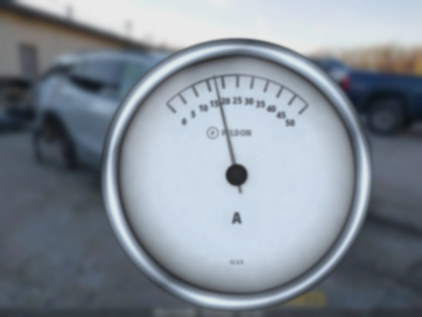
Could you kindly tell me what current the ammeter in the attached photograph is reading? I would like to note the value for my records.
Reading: 17.5 A
